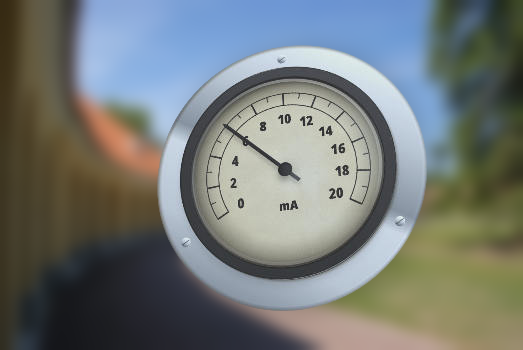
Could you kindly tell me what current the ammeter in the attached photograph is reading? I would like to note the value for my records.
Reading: 6 mA
